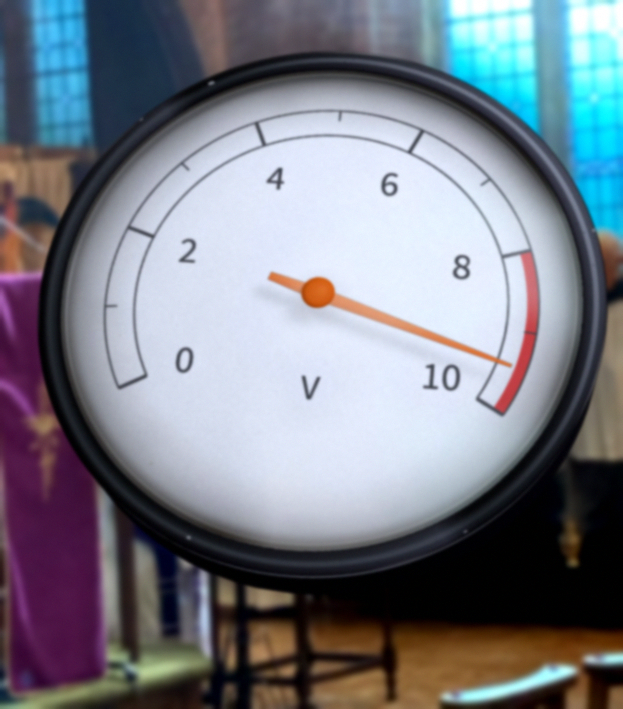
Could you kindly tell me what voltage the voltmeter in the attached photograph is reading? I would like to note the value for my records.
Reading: 9.5 V
